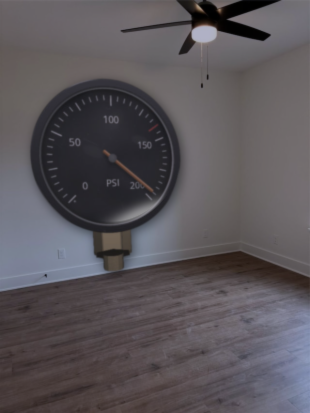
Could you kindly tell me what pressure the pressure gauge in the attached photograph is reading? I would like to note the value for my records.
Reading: 195 psi
